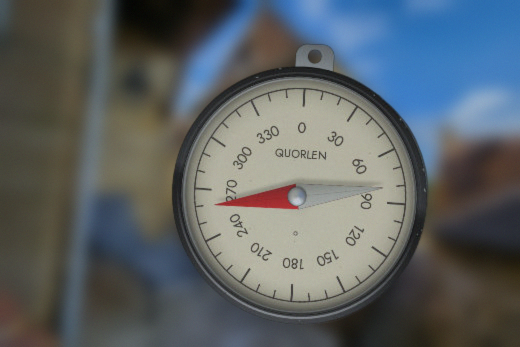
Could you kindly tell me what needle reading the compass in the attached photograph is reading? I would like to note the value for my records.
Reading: 260 °
